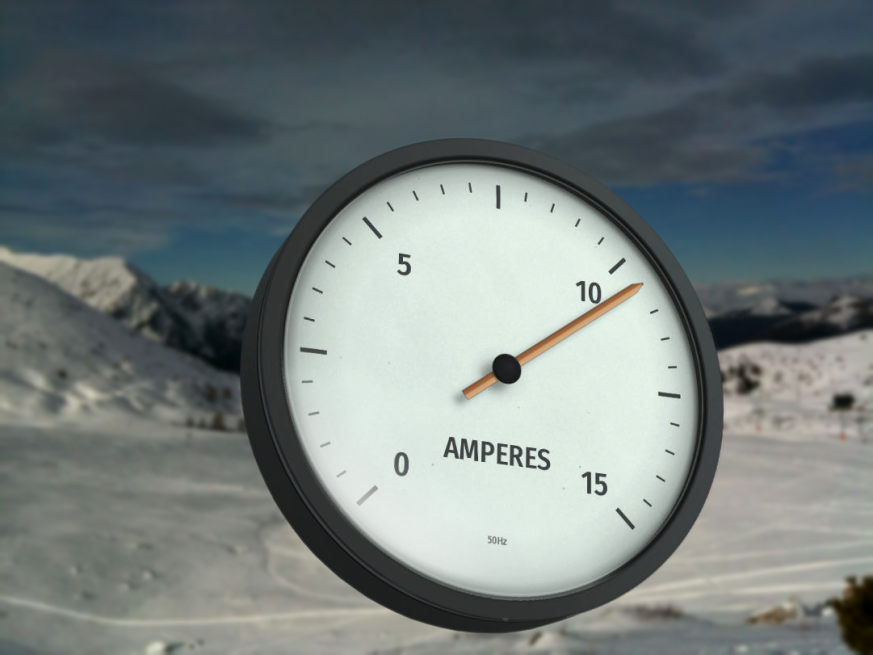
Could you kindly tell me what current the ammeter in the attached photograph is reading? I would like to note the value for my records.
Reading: 10.5 A
